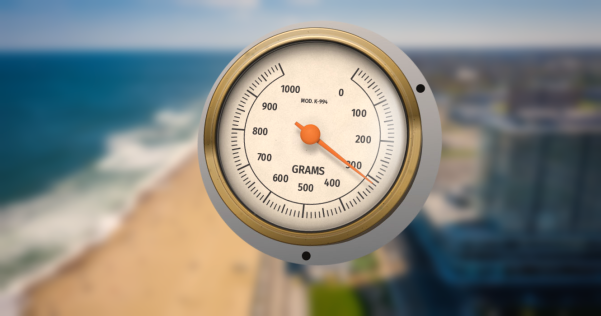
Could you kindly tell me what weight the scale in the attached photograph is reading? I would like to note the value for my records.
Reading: 310 g
